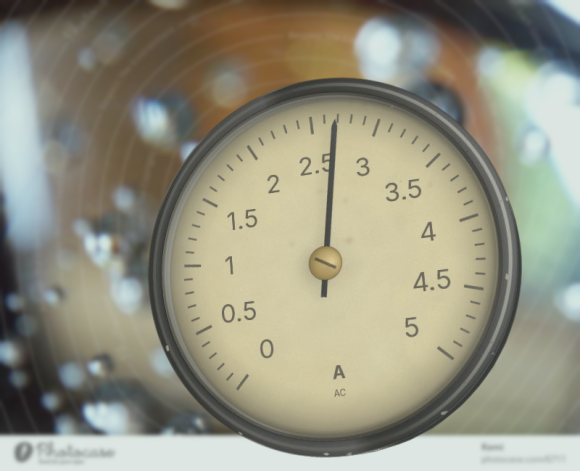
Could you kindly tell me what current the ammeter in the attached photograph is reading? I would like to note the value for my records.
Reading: 2.7 A
